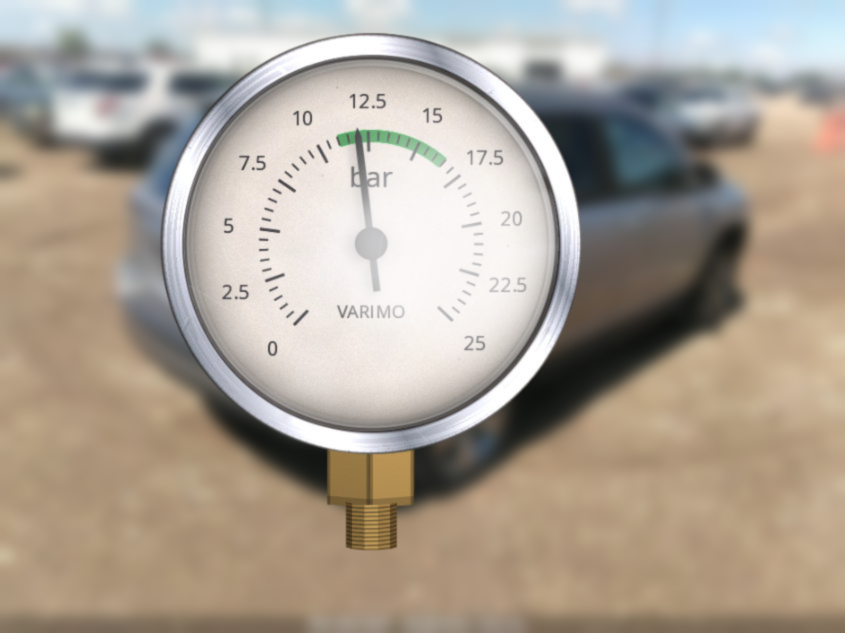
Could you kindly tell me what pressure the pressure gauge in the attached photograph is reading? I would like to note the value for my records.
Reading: 12 bar
